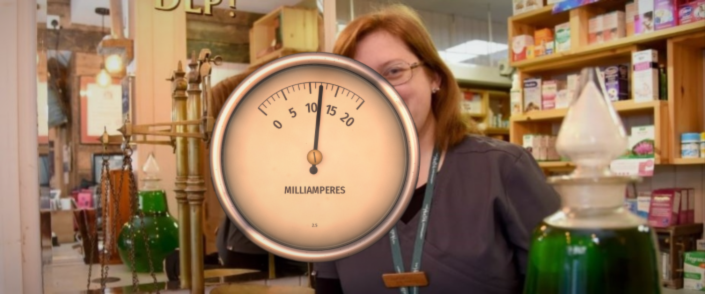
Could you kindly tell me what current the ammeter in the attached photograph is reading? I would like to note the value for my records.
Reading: 12 mA
